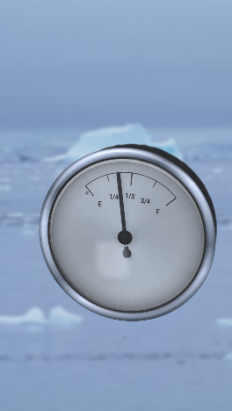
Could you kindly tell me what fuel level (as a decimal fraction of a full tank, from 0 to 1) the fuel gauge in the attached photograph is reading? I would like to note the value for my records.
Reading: 0.375
